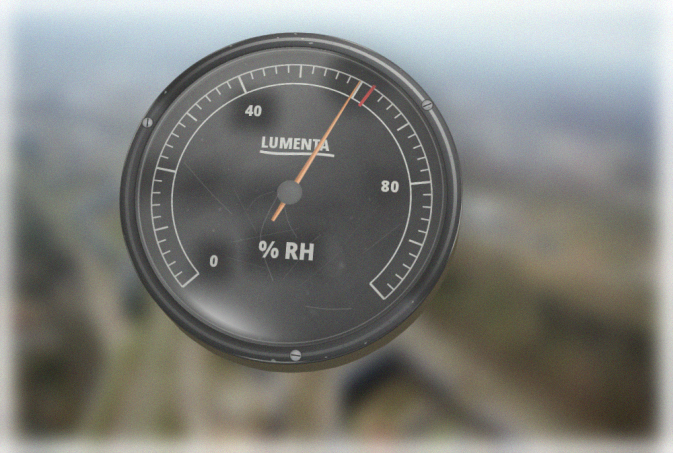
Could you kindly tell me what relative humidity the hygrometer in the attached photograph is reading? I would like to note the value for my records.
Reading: 60 %
